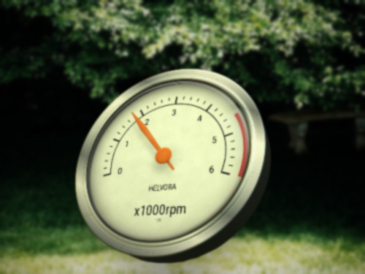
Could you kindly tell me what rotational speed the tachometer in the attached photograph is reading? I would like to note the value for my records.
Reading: 1800 rpm
